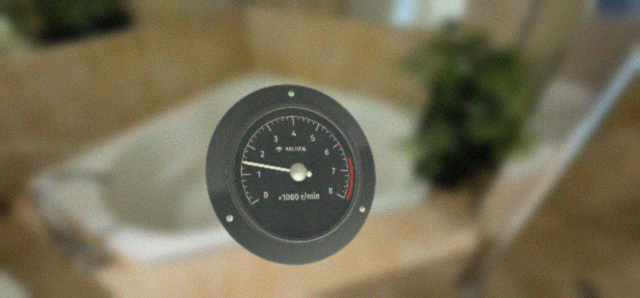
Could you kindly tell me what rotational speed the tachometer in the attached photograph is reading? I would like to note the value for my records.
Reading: 1400 rpm
